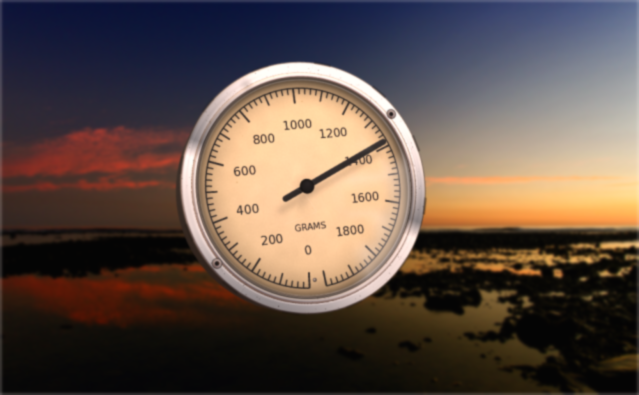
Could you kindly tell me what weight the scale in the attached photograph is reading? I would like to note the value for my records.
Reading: 1380 g
